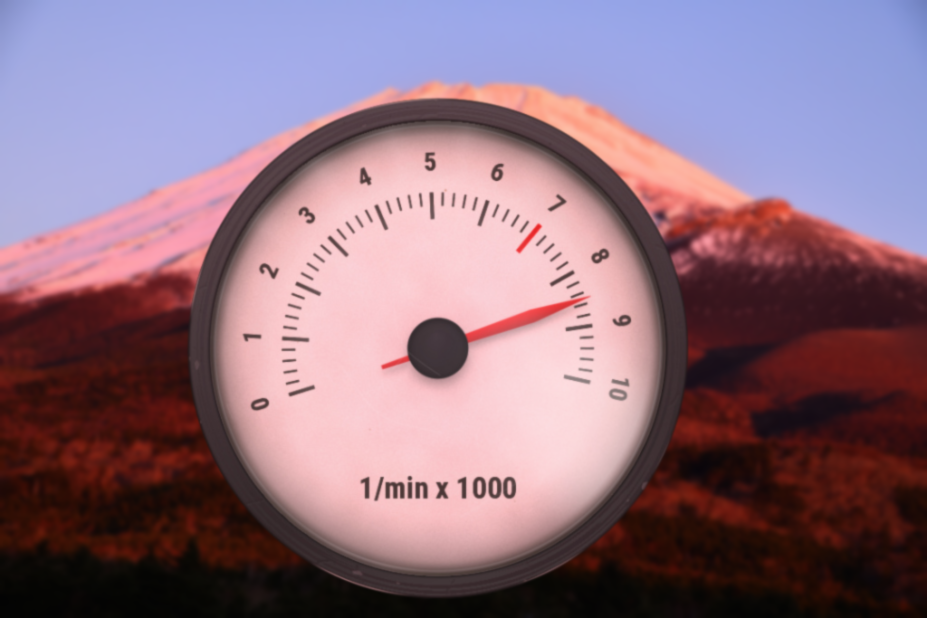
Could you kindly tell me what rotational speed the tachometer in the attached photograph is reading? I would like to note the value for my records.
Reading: 8500 rpm
